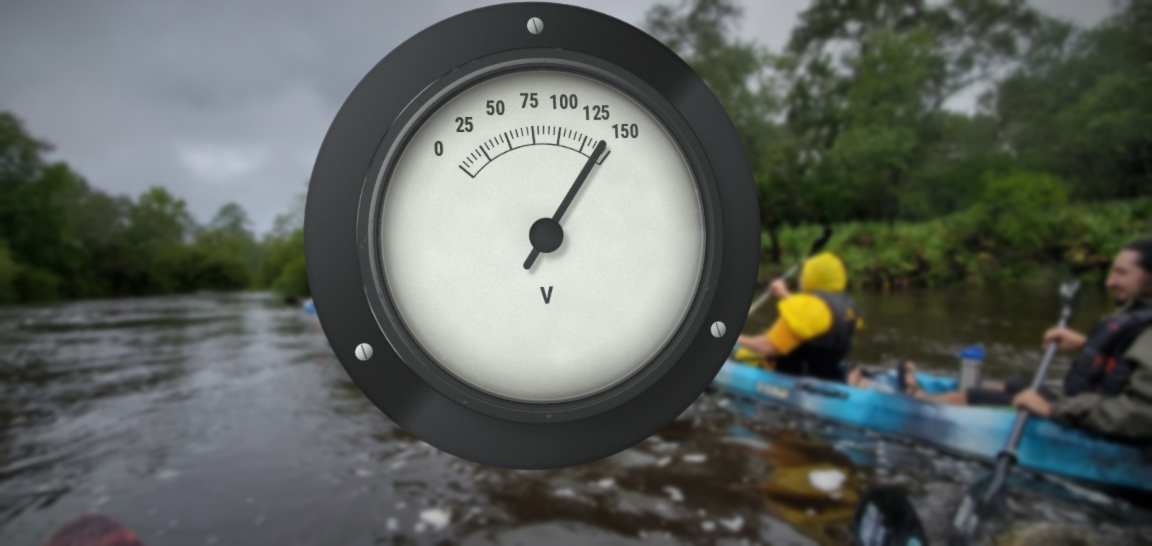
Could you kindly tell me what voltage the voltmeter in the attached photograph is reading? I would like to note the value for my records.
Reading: 140 V
